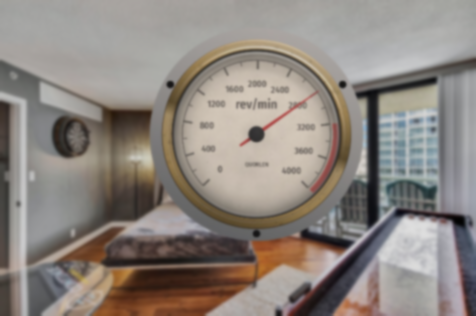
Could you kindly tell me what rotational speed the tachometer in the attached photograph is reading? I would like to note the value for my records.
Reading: 2800 rpm
